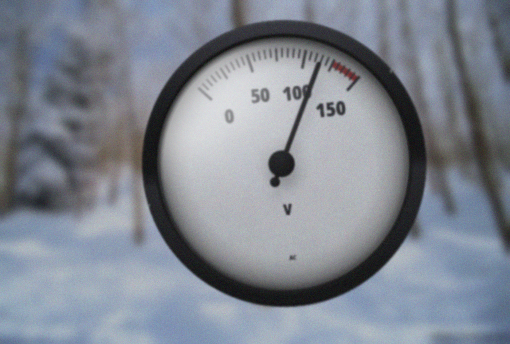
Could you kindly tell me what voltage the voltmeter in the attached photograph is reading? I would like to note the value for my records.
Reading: 115 V
